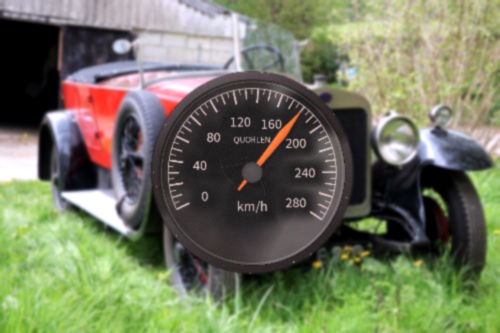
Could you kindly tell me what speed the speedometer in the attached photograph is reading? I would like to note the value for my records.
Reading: 180 km/h
